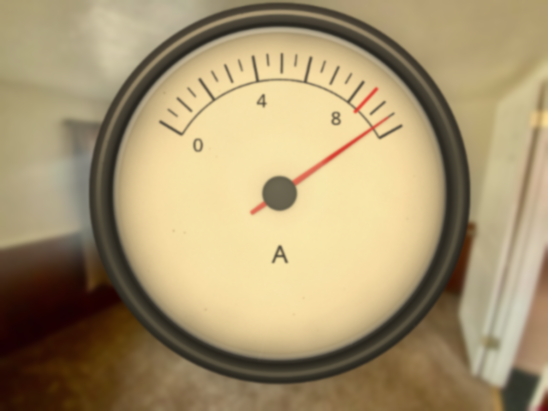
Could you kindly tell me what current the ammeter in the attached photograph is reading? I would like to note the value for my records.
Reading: 9.5 A
